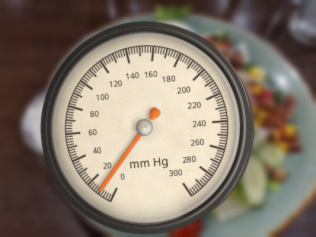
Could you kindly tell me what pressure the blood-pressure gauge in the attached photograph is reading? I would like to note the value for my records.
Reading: 10 mmHg
